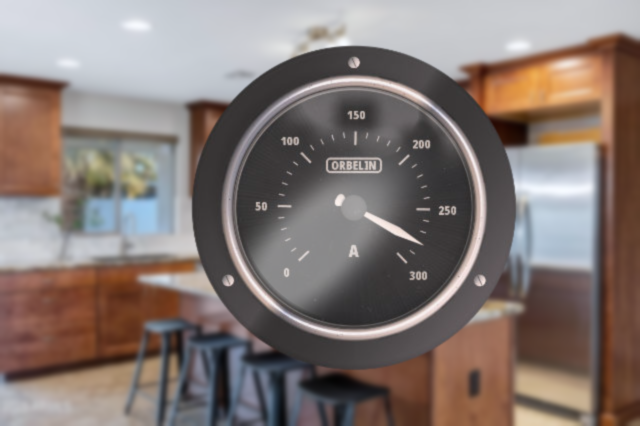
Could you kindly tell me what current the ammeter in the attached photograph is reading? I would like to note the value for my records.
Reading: 280 A
